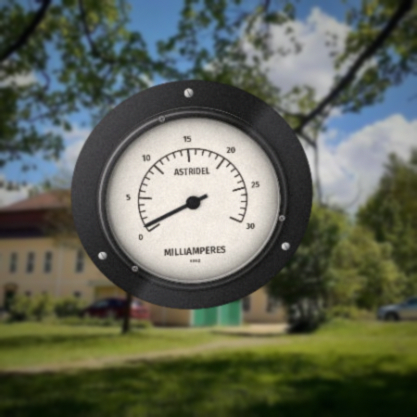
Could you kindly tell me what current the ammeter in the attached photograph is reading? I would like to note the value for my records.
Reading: 1 mA
